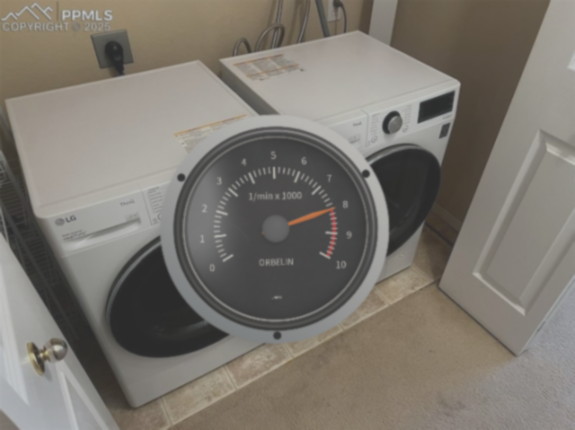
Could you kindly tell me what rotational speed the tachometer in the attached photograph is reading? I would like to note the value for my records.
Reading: 8000 rpm
